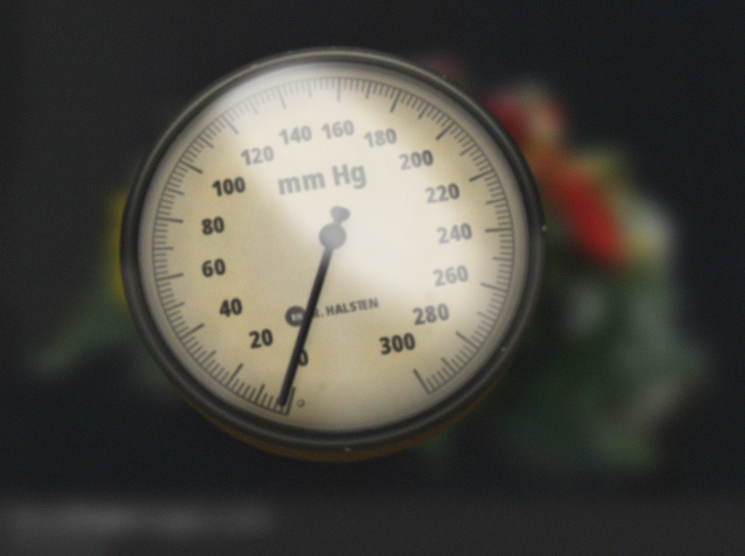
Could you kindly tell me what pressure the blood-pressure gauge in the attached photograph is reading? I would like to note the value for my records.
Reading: 2 mmHg
